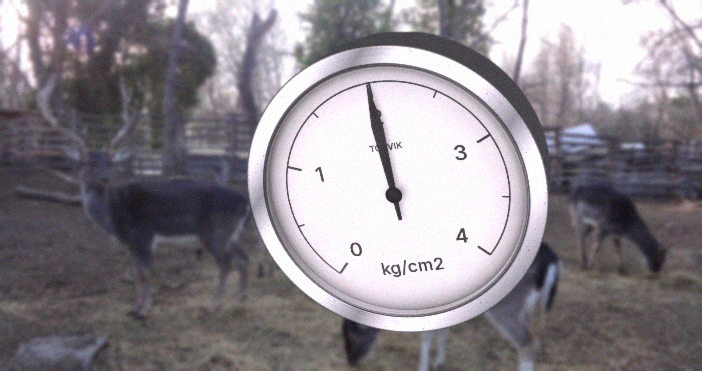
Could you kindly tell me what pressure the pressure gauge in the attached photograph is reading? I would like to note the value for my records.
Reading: 2 kg/cm²
